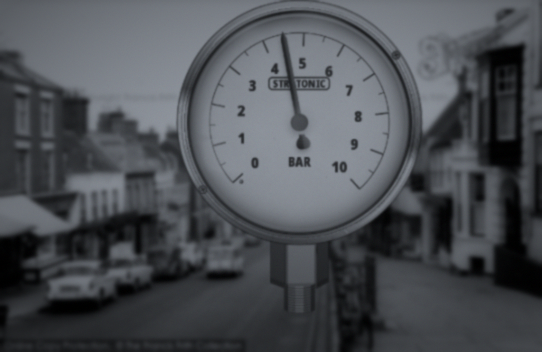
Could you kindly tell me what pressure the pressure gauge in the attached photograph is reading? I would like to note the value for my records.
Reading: 4.5 bar
